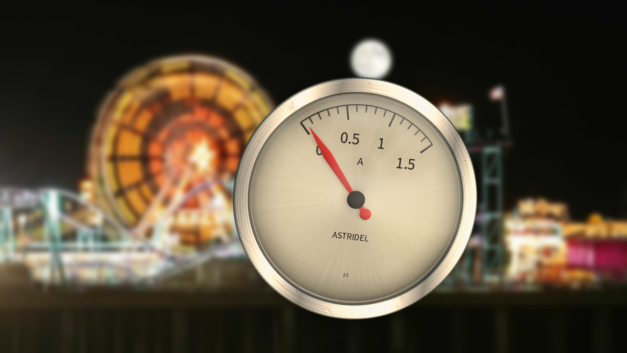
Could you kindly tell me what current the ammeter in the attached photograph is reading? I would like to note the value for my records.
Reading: 0.05 A
